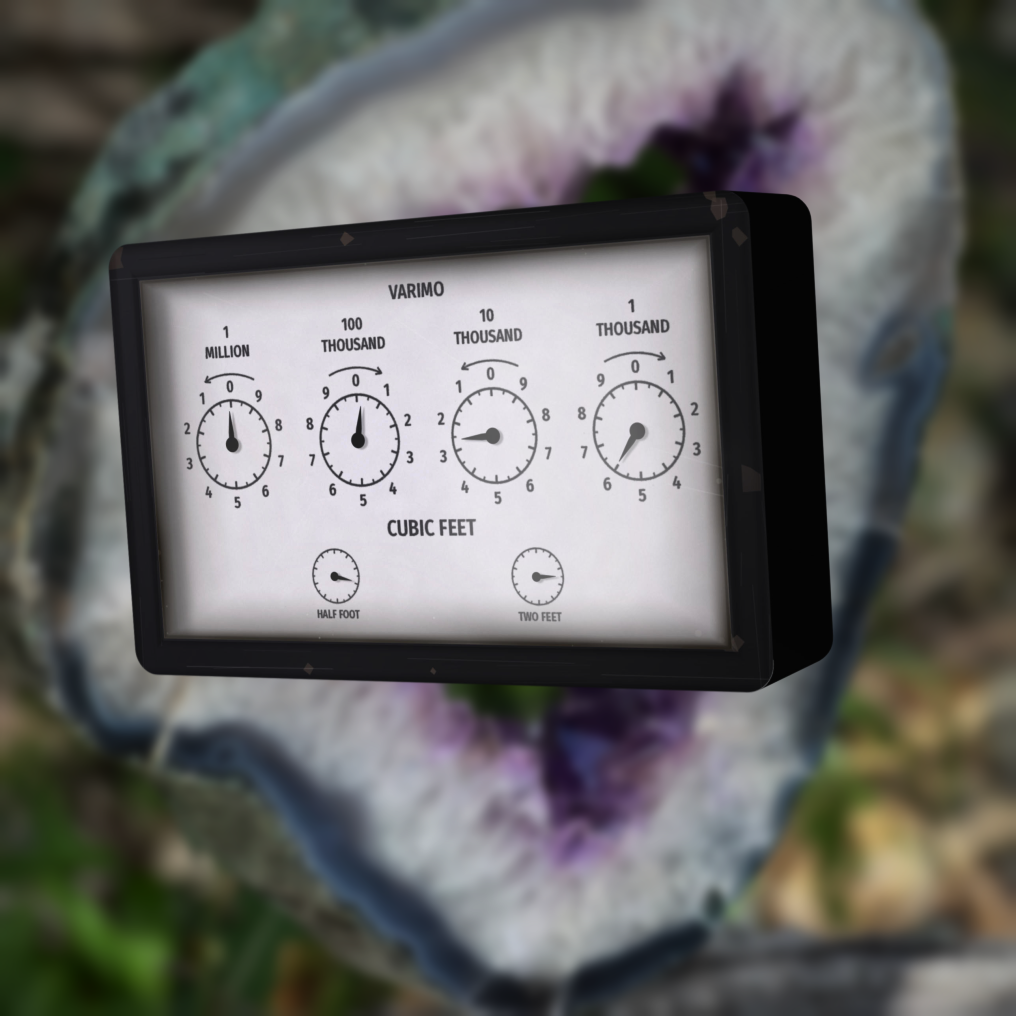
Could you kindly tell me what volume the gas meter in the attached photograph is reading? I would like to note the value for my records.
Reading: 2600 ft³
